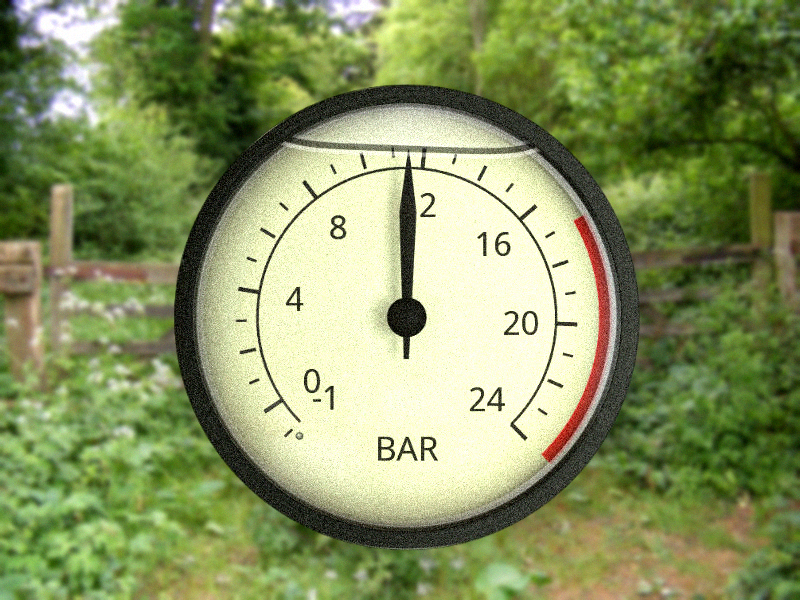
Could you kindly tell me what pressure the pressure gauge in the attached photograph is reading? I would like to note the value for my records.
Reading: 11.5 bar
